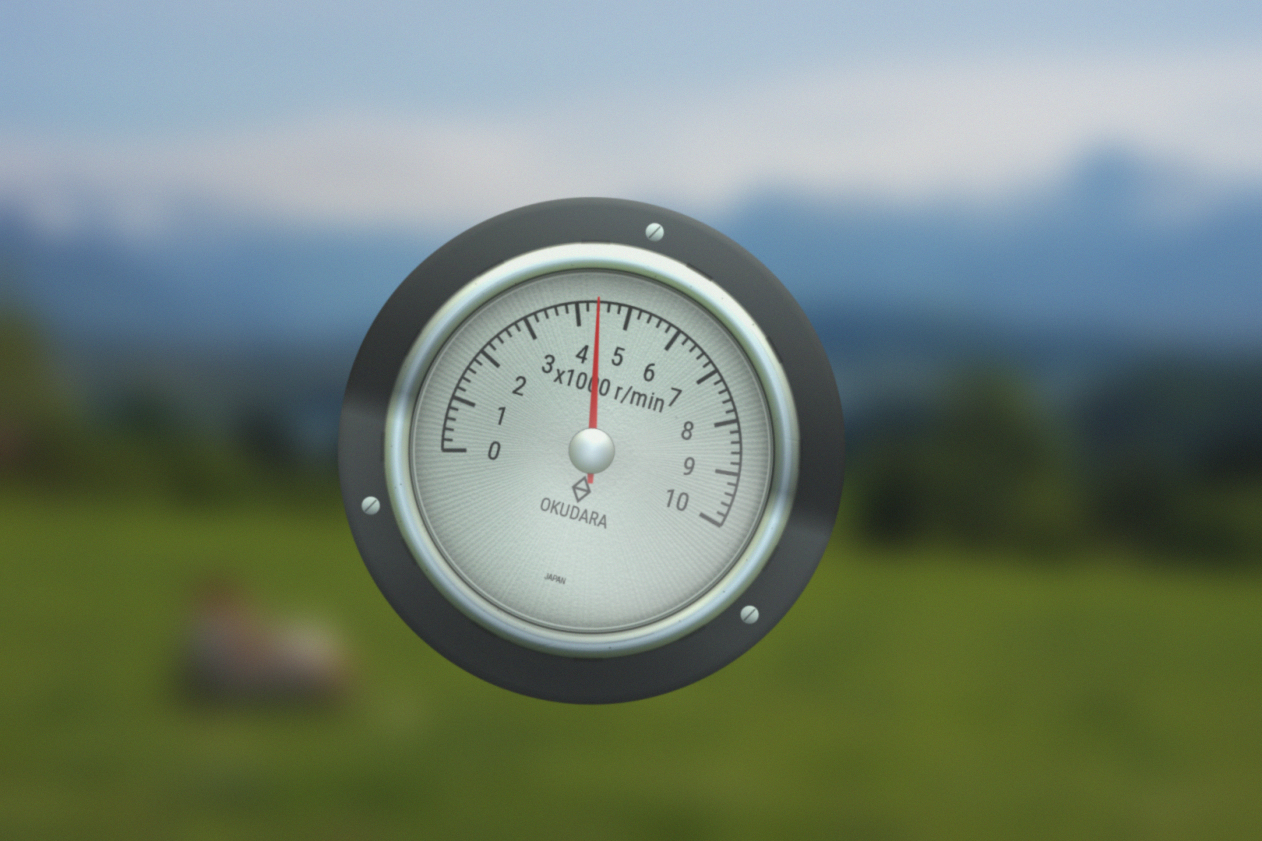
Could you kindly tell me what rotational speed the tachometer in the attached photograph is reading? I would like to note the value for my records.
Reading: 4400 rpm
